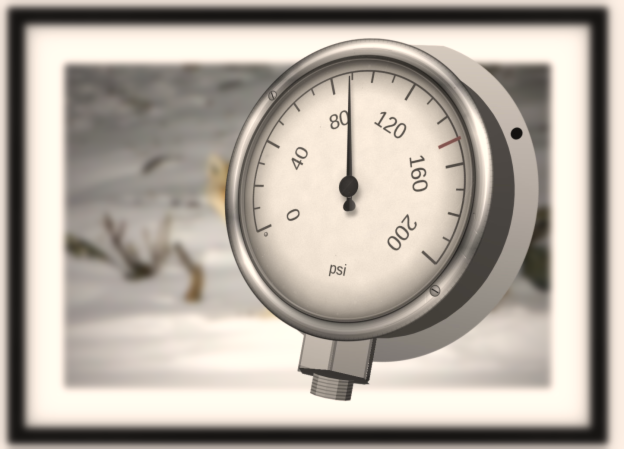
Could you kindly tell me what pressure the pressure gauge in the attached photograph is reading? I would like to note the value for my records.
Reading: 90 psi
